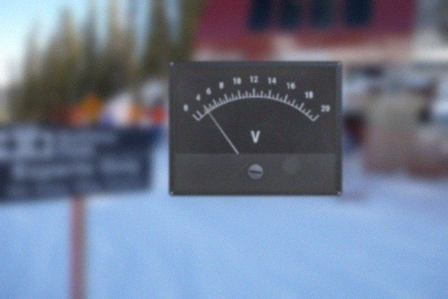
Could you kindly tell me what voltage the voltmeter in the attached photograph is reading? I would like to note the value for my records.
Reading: 4 V
